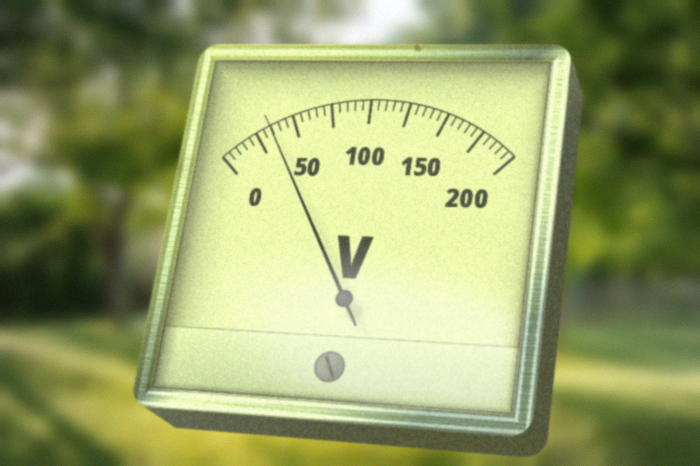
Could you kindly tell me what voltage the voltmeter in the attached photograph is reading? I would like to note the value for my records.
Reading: 35 V
